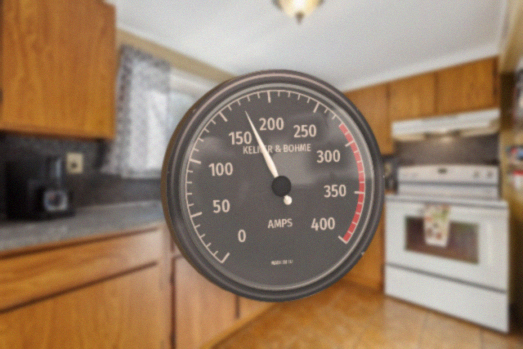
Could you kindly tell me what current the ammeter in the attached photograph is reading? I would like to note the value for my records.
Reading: 170 A
